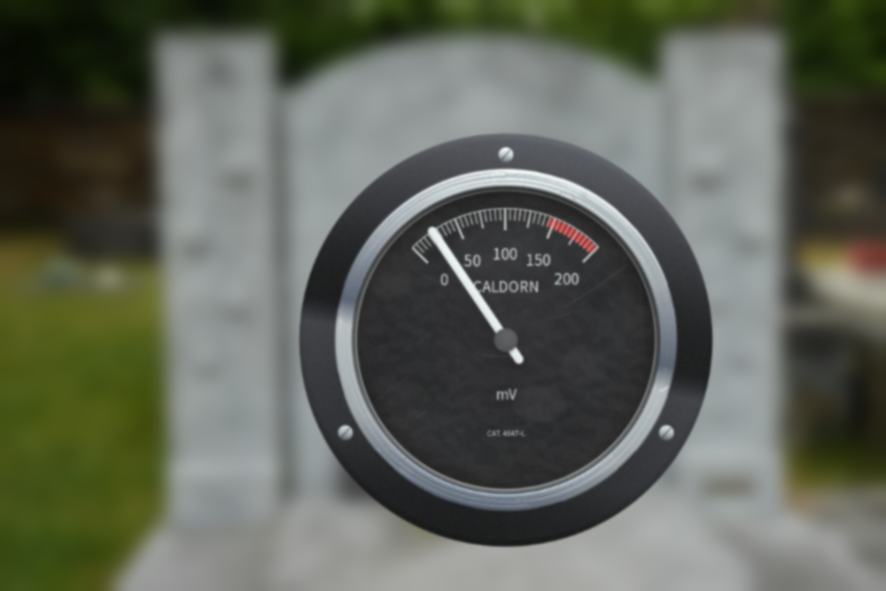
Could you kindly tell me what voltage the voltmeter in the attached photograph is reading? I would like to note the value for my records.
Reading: 25 mV
